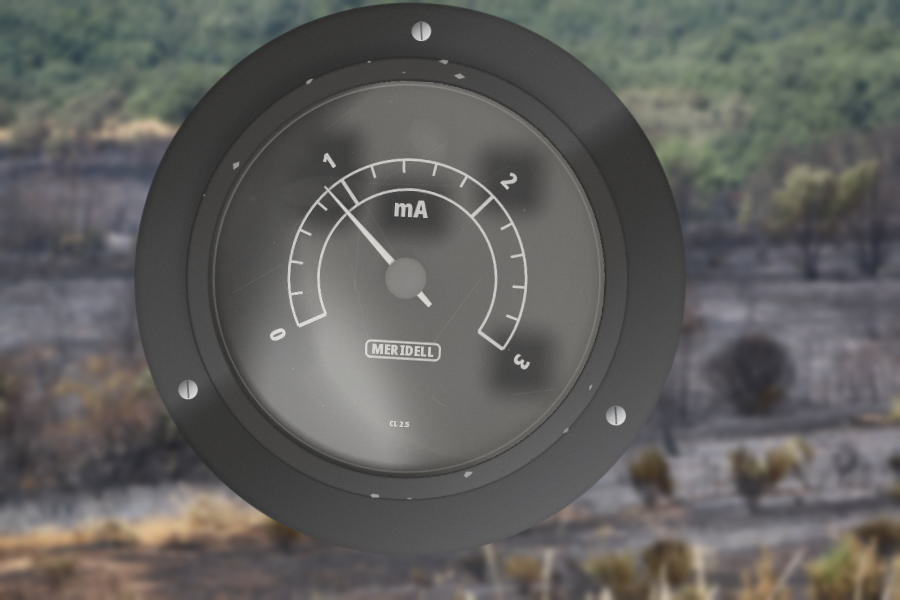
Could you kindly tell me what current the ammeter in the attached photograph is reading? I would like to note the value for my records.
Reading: 0.9 mA
